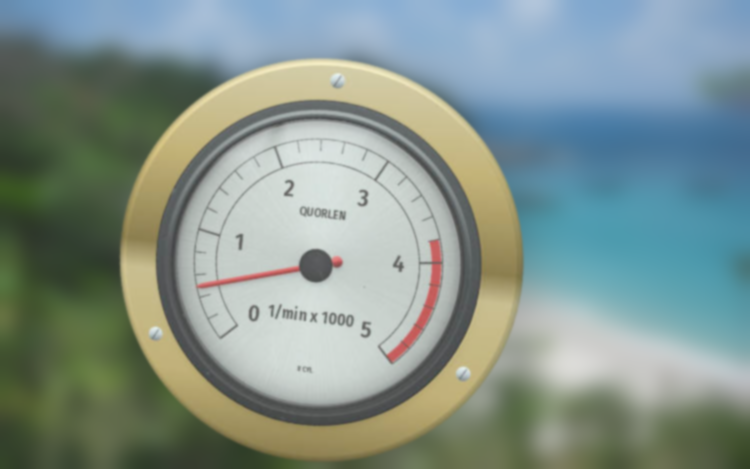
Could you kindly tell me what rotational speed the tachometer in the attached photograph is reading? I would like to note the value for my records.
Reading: 500 rpm
